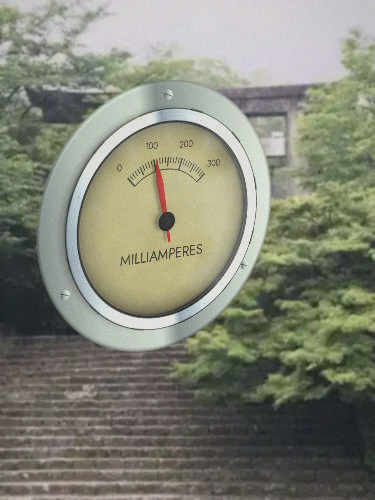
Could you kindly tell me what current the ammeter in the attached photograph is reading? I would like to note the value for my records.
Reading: 100 mA
